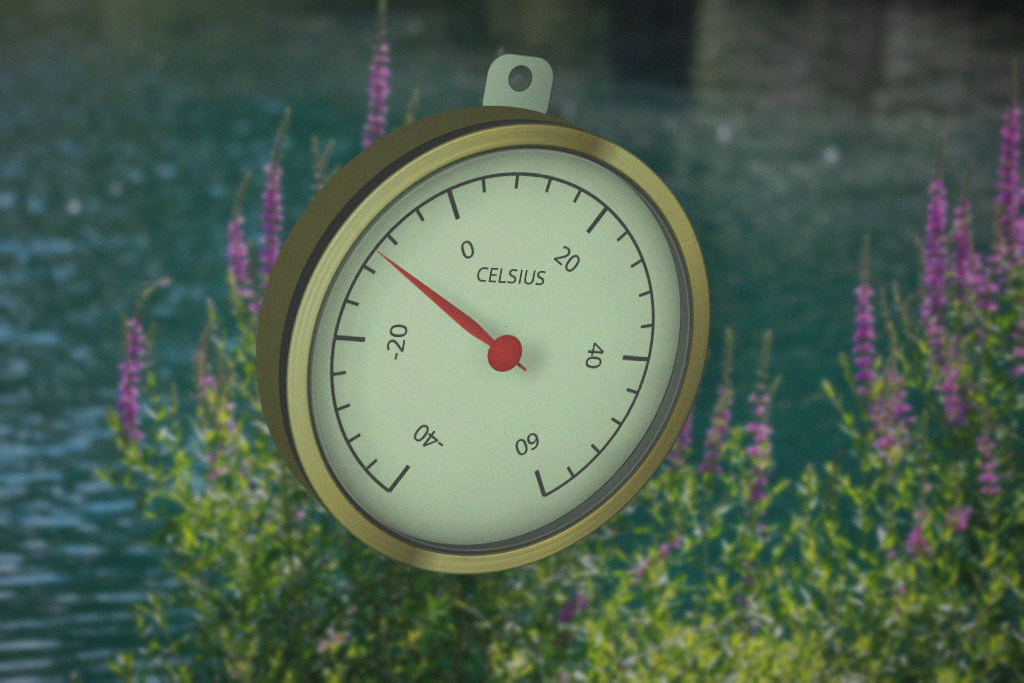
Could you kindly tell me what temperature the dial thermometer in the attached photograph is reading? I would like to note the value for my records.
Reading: -10 °C
